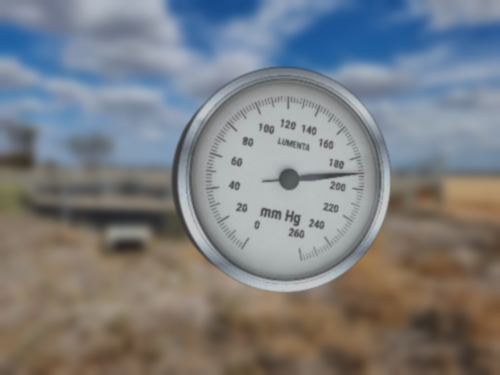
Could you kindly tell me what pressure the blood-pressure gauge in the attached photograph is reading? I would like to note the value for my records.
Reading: 190 mmHg
